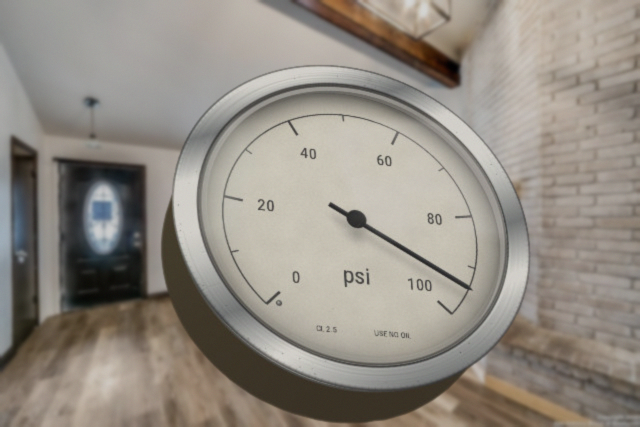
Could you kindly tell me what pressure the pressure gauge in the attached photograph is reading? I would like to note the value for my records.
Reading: 95 psi
